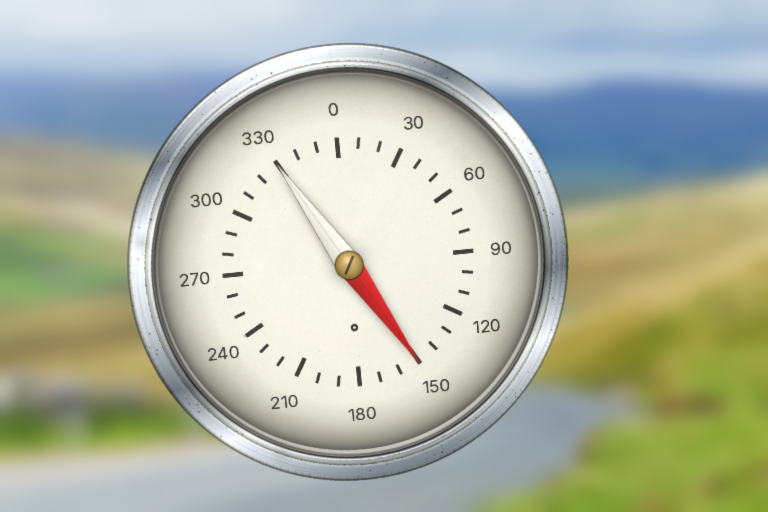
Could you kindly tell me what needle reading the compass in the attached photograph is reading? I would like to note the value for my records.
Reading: 150 °
